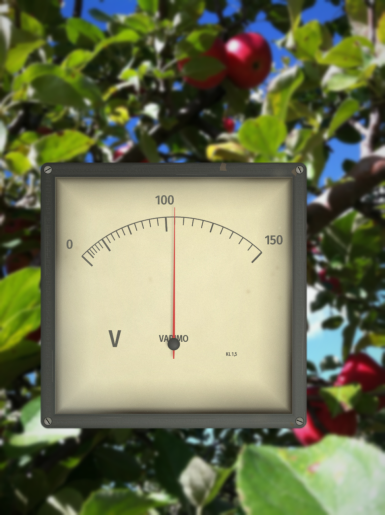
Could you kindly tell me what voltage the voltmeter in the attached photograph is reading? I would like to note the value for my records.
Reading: 105 V
